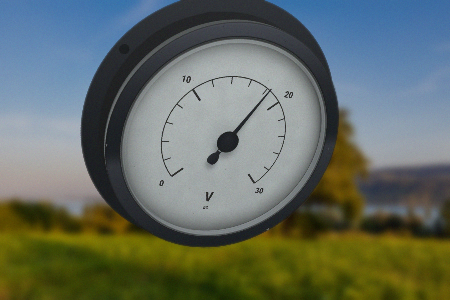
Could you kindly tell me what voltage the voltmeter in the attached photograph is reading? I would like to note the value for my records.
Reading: 18 V
